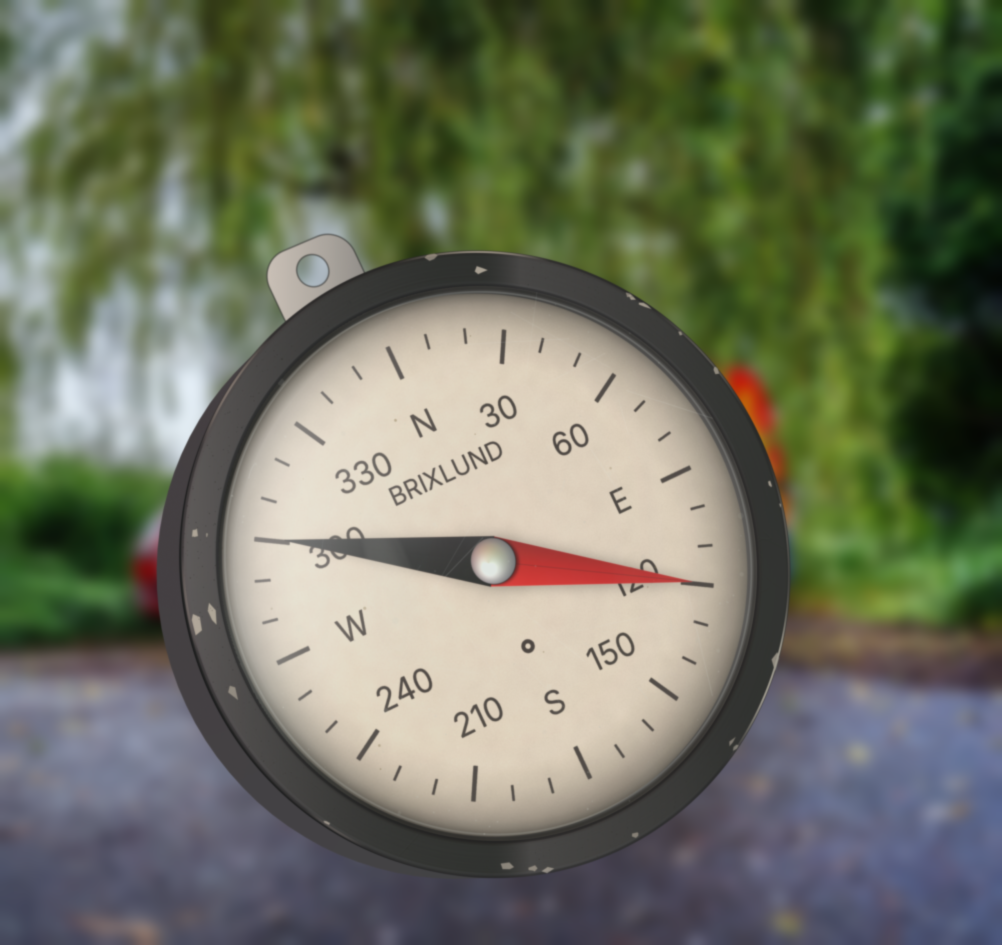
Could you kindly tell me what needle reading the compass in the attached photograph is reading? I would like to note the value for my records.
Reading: 120 °
